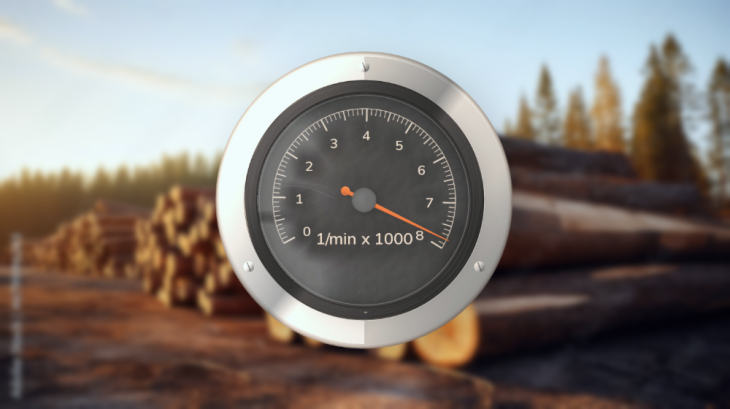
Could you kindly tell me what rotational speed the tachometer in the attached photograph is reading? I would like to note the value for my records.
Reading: 7800 rpm
